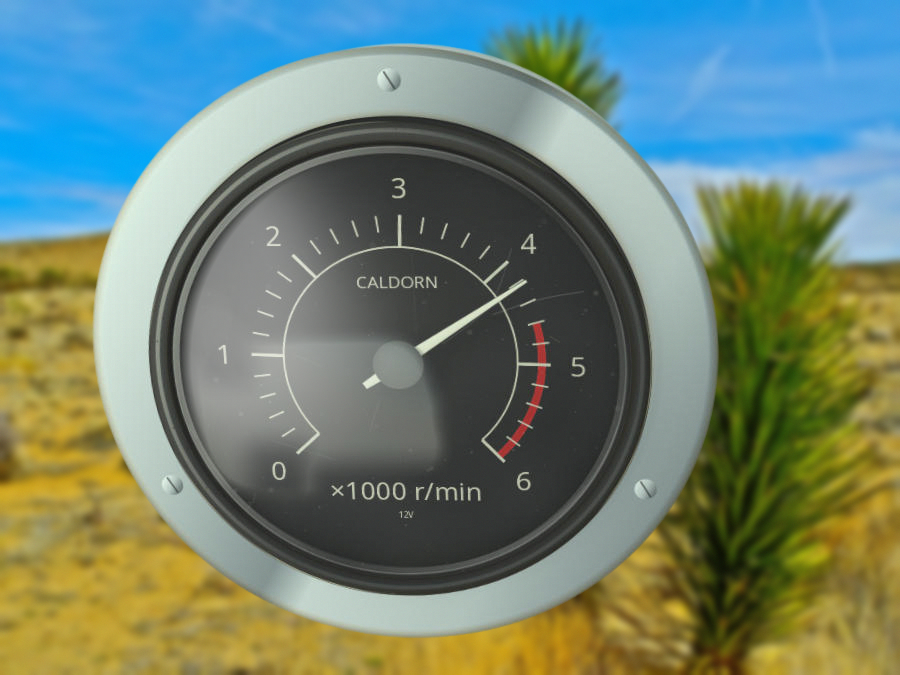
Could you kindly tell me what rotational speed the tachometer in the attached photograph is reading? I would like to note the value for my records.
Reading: 4200 rpm
